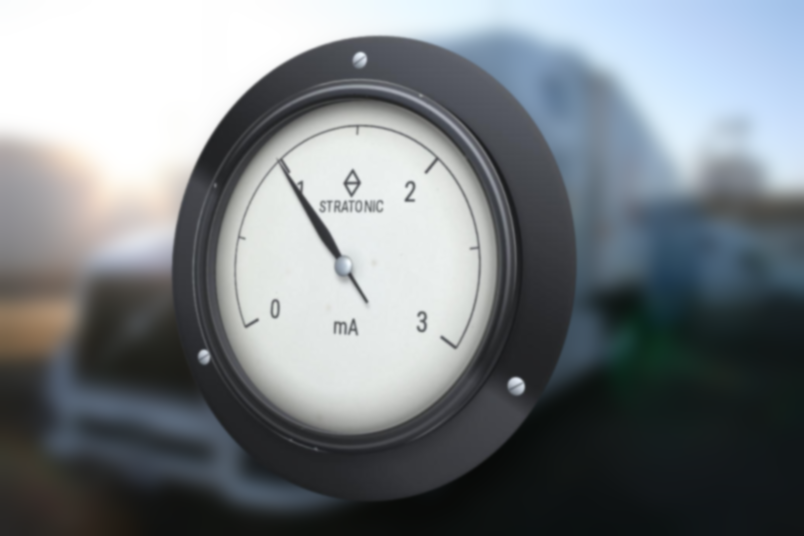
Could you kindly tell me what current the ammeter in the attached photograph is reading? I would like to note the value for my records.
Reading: 1 mA
